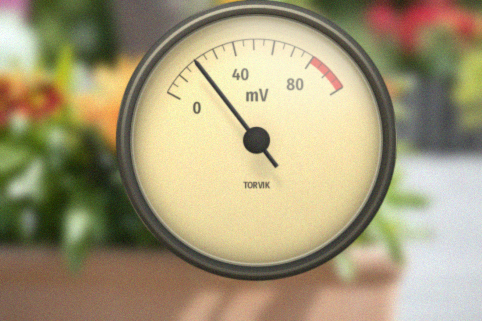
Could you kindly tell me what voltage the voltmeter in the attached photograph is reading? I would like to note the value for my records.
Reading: 20 mV
